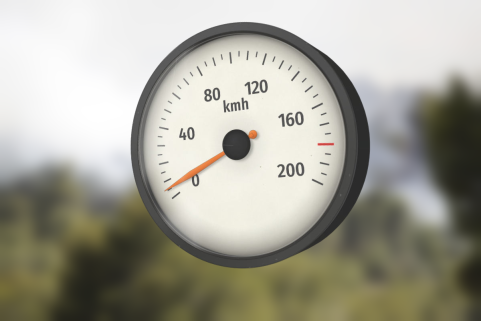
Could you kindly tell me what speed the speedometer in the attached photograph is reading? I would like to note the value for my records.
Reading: 5 km/h
